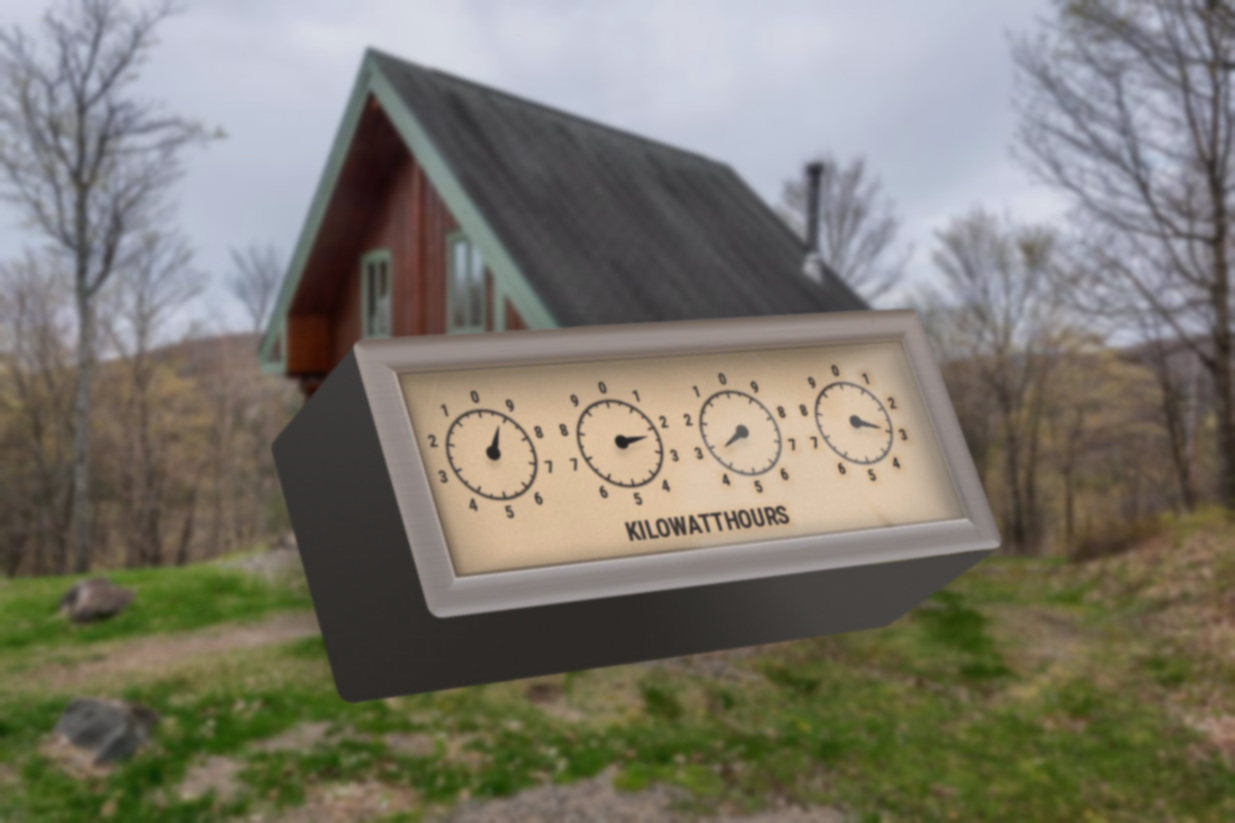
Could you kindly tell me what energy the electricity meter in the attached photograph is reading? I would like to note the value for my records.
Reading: 9233 kWh
